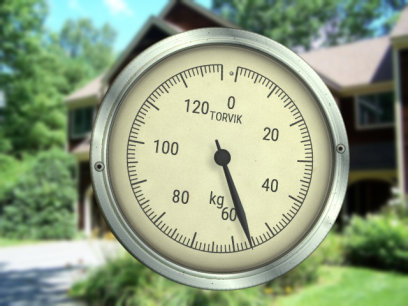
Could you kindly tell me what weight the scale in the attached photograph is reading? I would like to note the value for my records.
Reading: 56 kg
